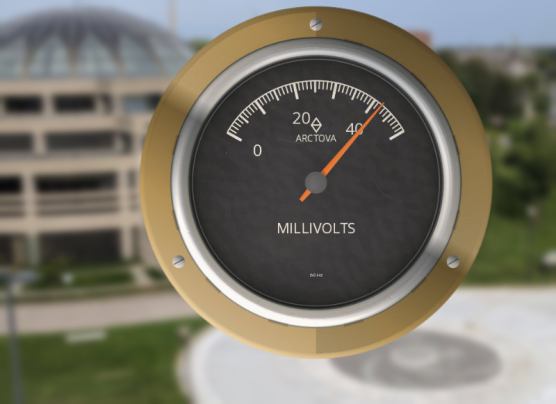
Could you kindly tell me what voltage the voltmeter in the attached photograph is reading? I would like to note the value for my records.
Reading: 42 mV
